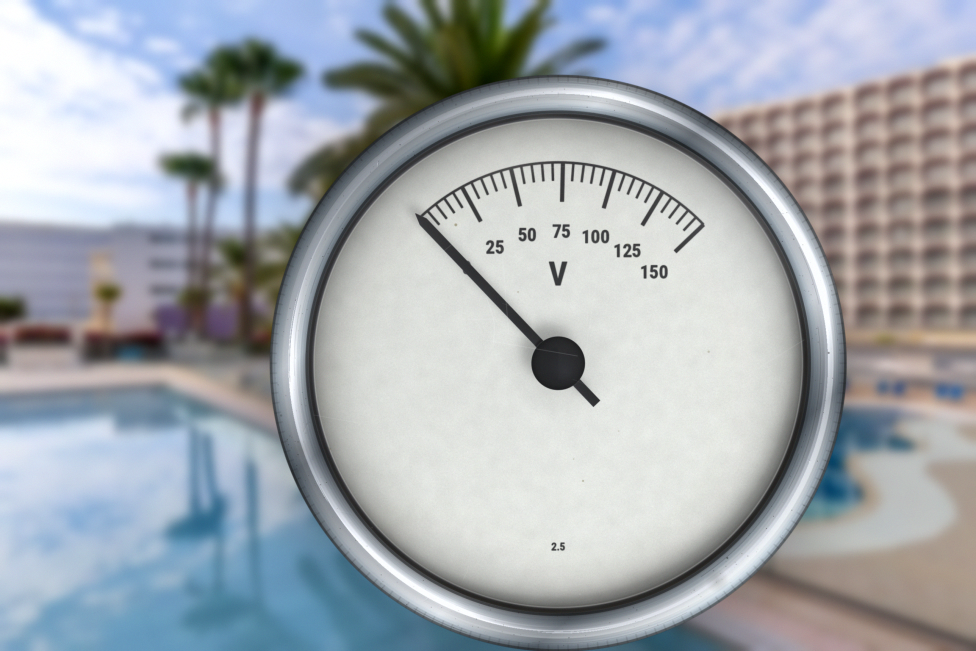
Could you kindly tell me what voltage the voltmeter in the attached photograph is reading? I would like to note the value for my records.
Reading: 0 V
